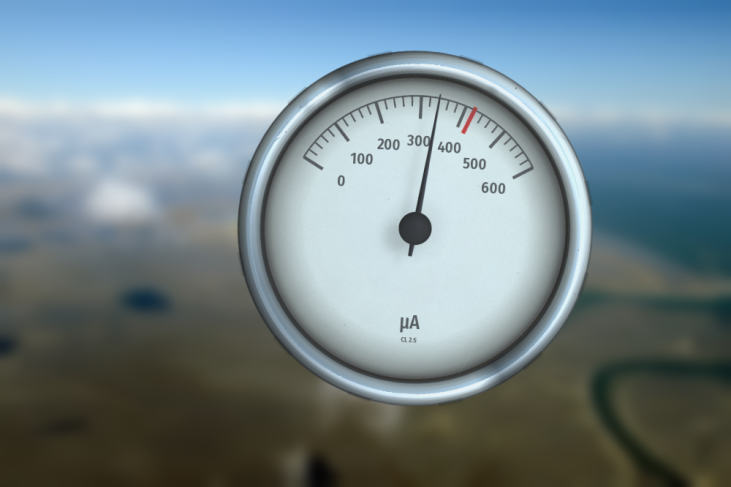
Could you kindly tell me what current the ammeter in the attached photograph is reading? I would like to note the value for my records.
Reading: 340 µA
